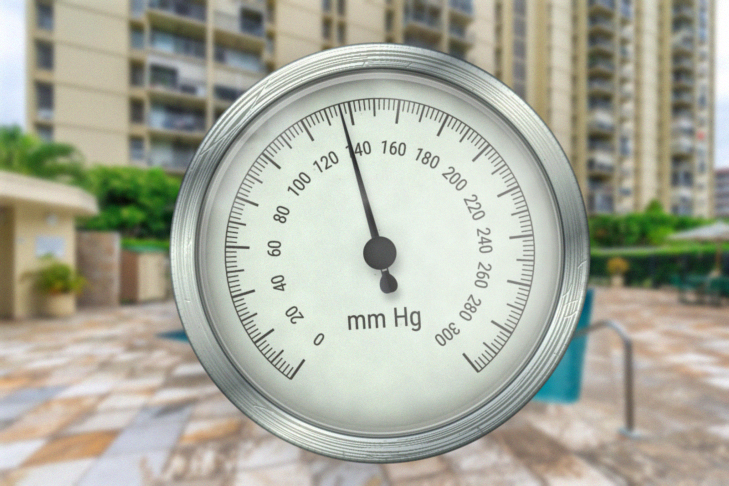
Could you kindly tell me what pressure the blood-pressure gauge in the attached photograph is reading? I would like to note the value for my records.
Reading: 136 mmHg
